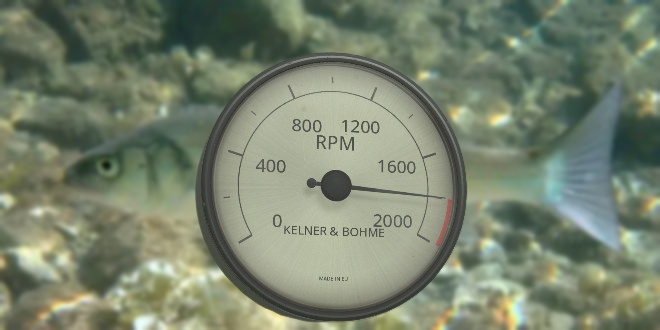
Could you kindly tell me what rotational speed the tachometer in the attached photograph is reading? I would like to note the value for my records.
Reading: 1800 rpm
